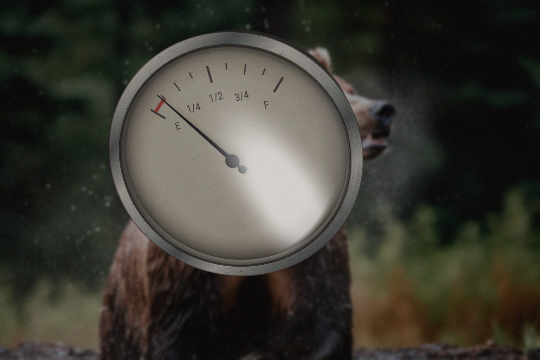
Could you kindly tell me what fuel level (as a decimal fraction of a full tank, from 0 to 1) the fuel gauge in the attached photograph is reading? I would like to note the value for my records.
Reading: 0.125
